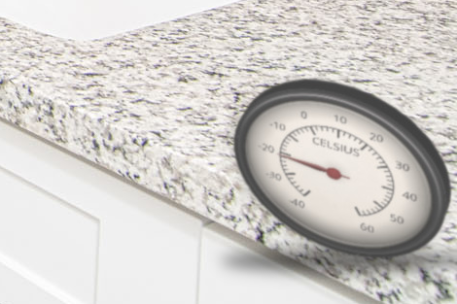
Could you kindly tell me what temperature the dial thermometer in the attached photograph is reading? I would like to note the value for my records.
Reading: -20 °C
